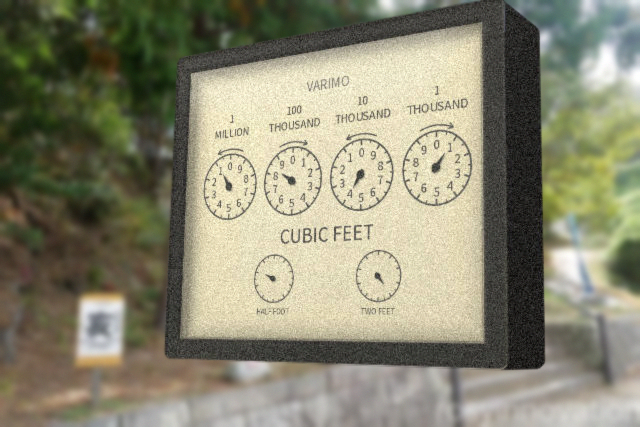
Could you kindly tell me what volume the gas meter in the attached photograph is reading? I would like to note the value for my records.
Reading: 84100 ft³
